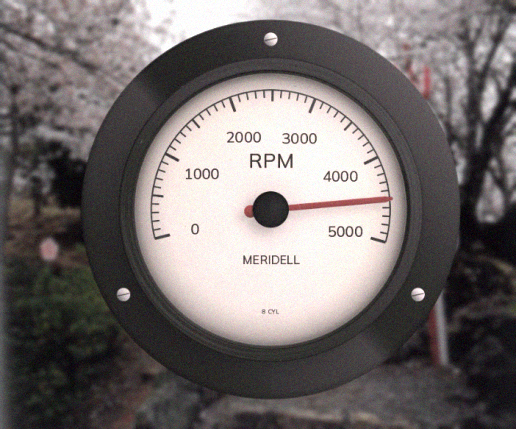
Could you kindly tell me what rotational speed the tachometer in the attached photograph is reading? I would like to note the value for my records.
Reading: 4500 rpm
